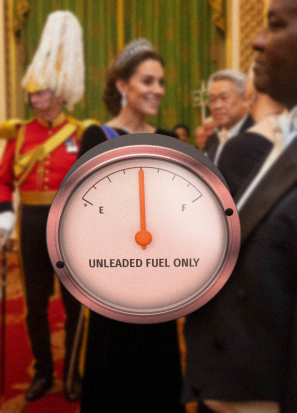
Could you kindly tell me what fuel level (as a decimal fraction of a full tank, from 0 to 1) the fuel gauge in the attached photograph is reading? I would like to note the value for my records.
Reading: 0.5
